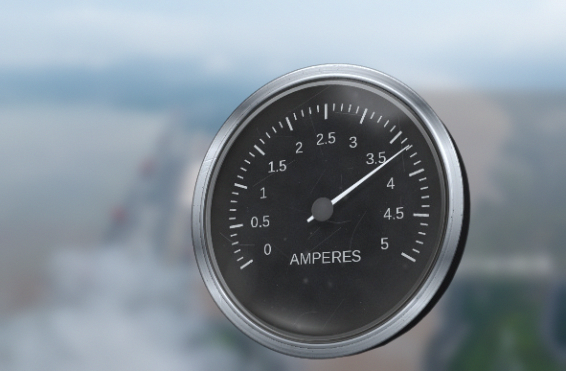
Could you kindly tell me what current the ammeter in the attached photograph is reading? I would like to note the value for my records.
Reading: 3.7 A
